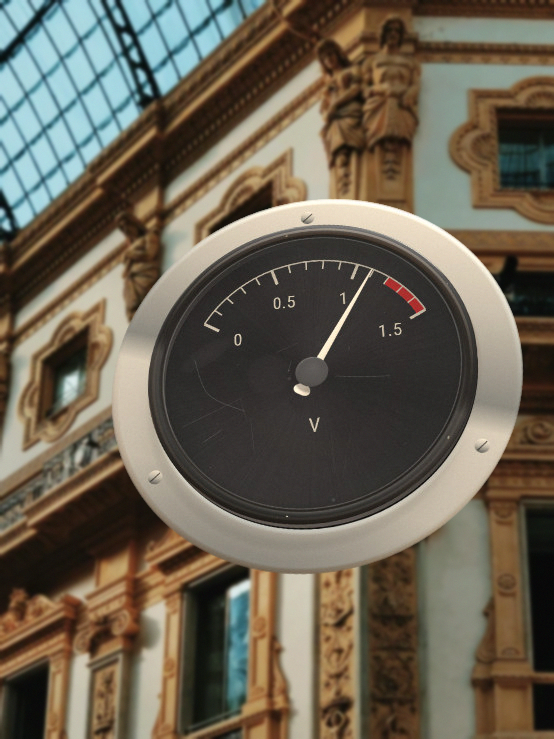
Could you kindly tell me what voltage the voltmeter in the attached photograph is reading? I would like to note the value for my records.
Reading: 1.1 V
